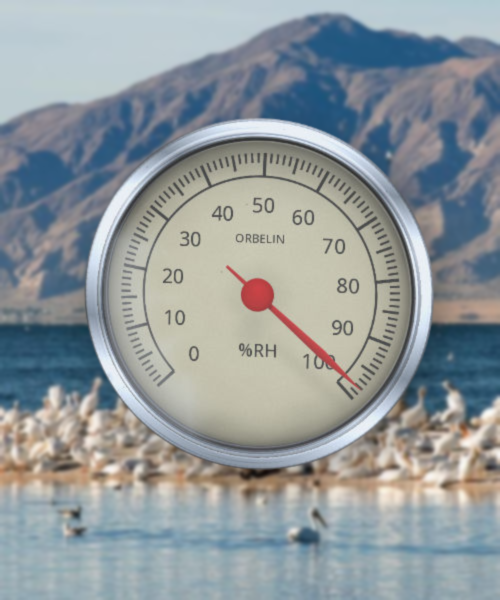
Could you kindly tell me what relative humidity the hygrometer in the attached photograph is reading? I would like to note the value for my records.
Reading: 98 %
